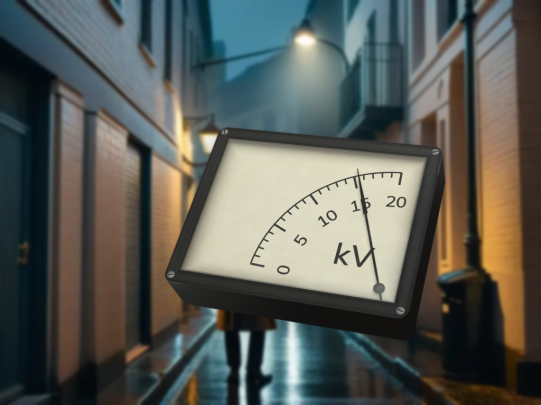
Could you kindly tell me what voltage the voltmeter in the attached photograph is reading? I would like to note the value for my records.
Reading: 15.5 kV
